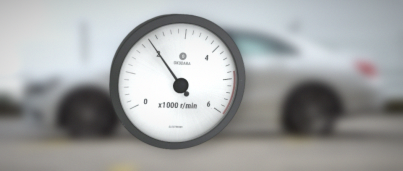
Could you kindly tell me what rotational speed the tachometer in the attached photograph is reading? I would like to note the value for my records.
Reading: 2000 rpm
